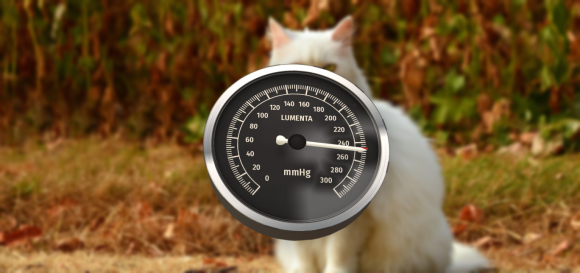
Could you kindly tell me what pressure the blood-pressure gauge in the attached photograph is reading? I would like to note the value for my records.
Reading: 250 mmHg
